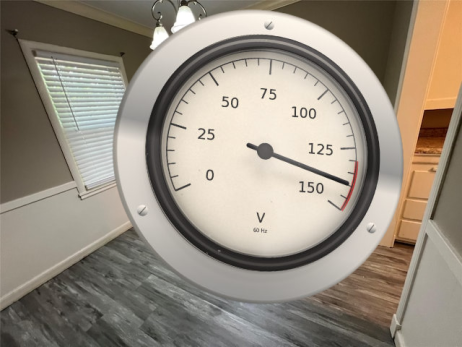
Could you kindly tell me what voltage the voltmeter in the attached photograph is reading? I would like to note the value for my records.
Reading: 140 V
